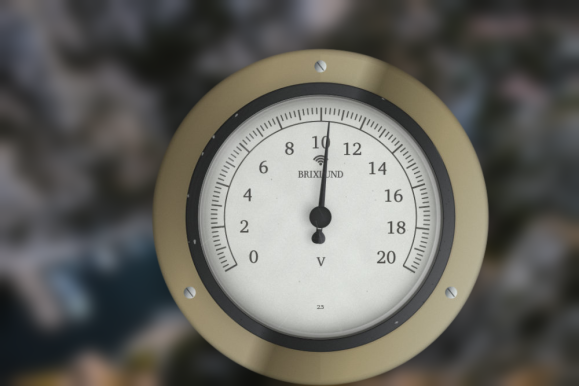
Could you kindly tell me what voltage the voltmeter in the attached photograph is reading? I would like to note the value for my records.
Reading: 10.4 V
